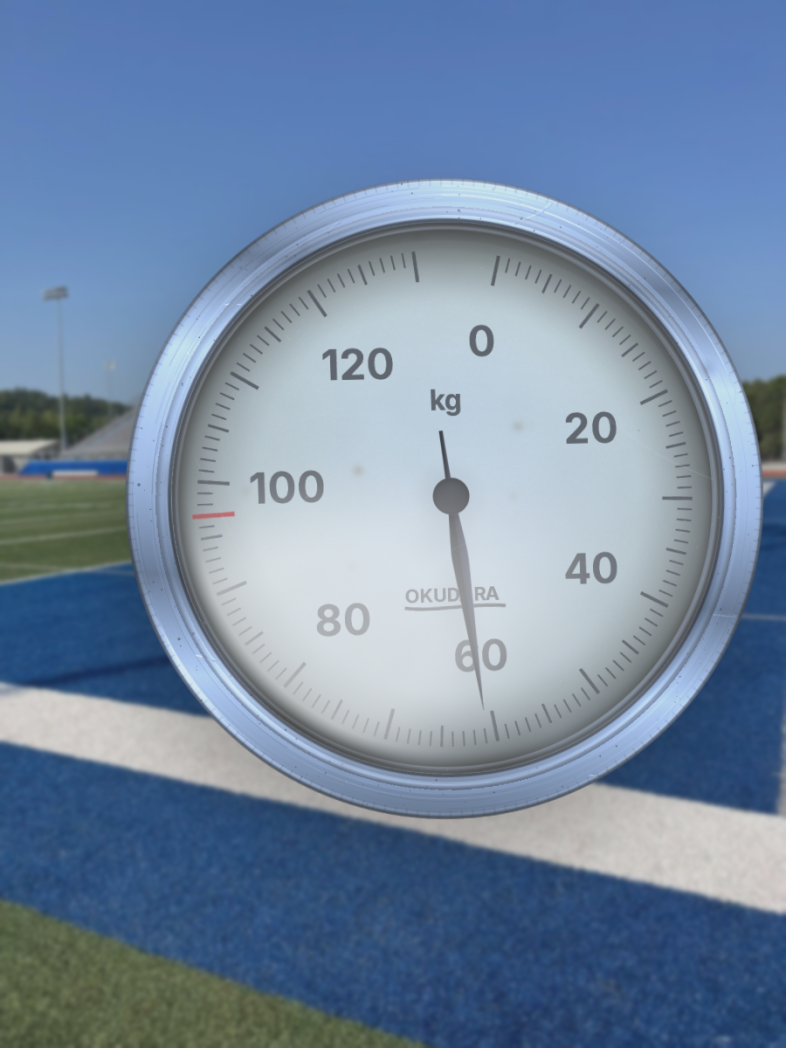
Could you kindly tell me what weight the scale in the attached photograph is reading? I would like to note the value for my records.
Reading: 61 kg
